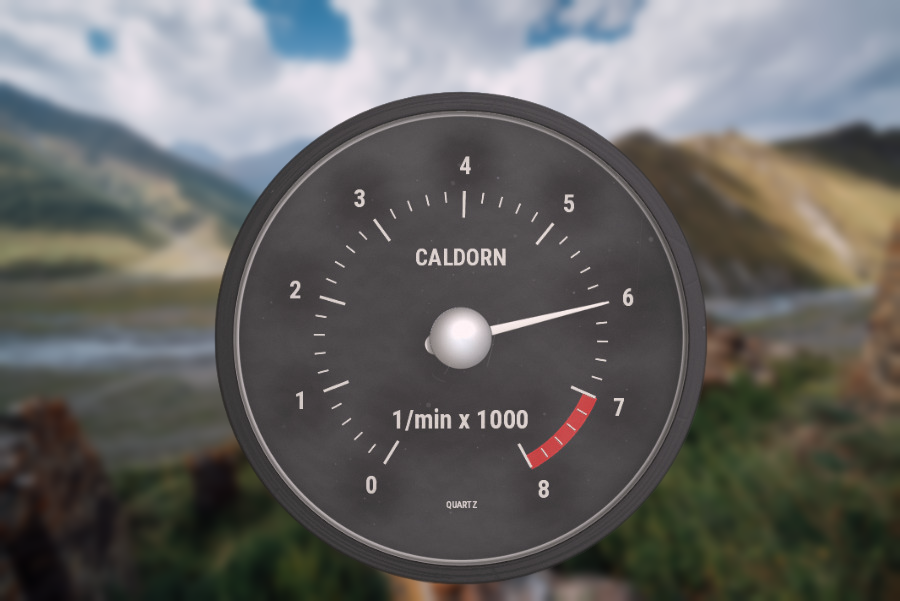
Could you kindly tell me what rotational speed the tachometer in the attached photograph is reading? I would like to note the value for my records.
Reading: 6000 rpm
